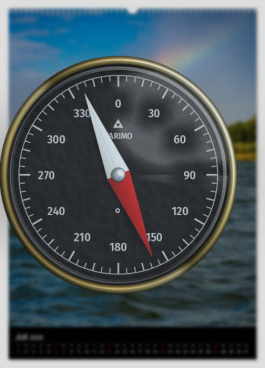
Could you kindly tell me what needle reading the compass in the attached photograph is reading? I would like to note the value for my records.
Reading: 157.5 °
